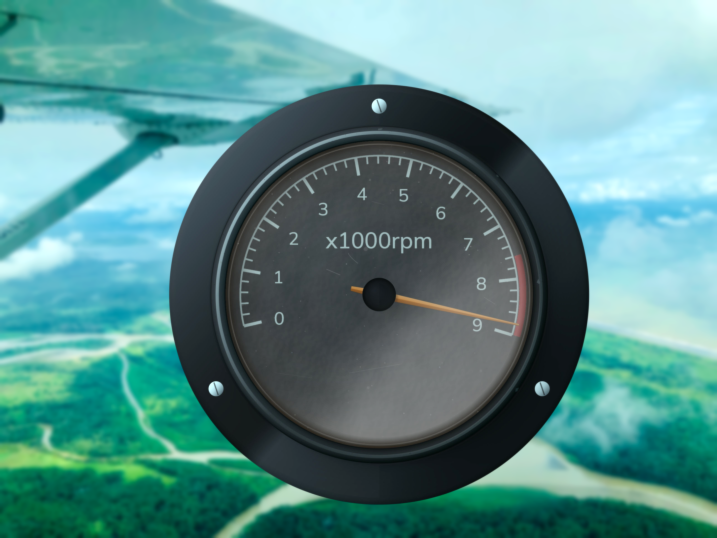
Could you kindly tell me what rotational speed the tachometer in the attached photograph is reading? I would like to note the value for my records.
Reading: 8800 rpm
